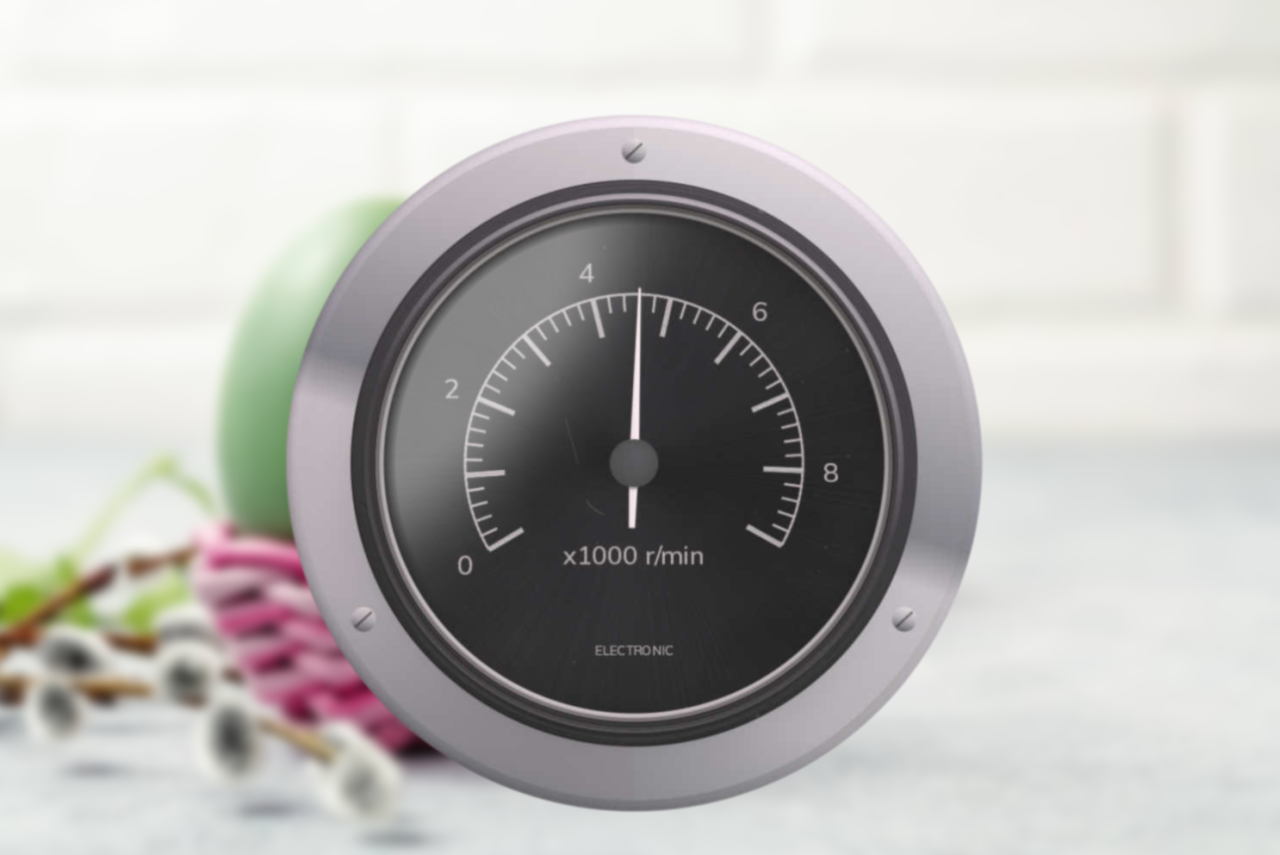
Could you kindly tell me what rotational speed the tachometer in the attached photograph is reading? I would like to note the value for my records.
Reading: 4600 rpm
